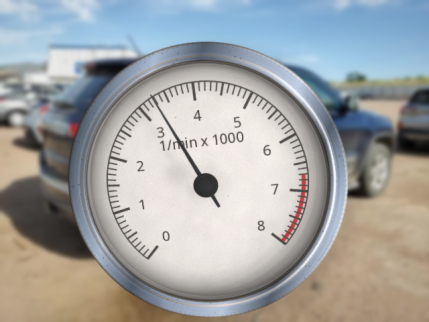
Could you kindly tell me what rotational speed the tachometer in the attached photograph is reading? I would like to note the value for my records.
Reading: 3300 rpm
